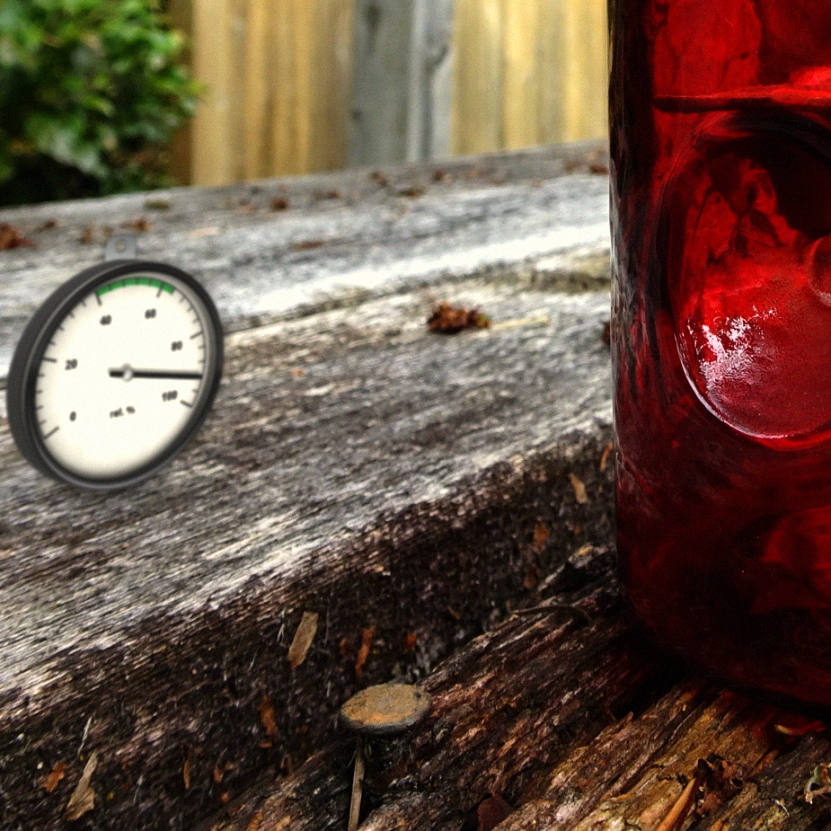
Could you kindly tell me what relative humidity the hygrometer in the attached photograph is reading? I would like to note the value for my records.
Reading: 92 %
